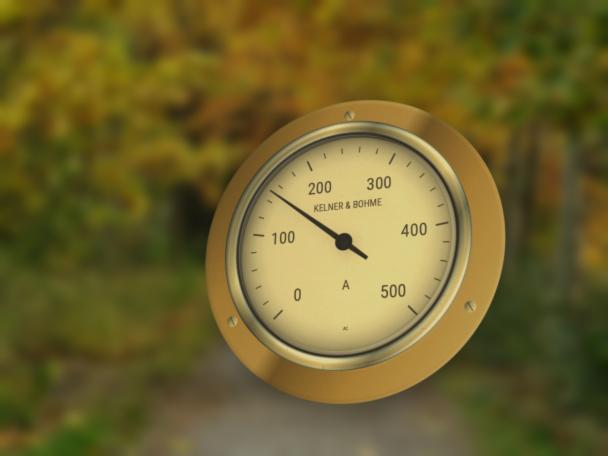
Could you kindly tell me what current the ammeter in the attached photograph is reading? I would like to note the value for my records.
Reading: 150 A
